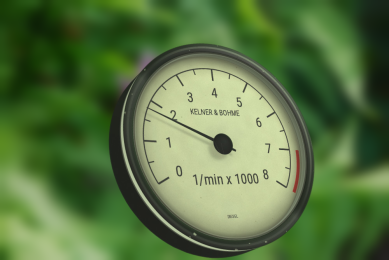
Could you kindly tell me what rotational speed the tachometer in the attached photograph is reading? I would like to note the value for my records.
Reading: 1750 rpm
